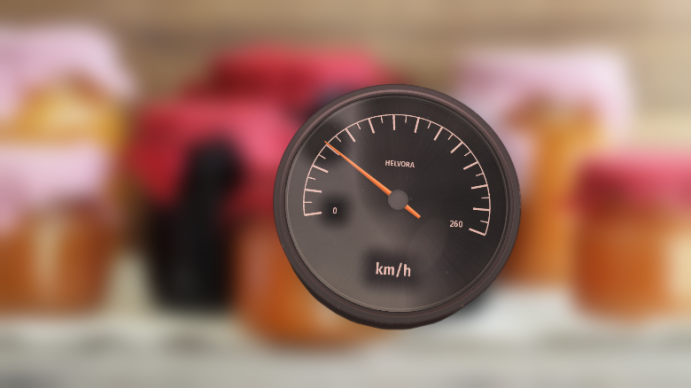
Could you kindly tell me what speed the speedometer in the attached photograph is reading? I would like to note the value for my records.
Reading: 60 km/h
